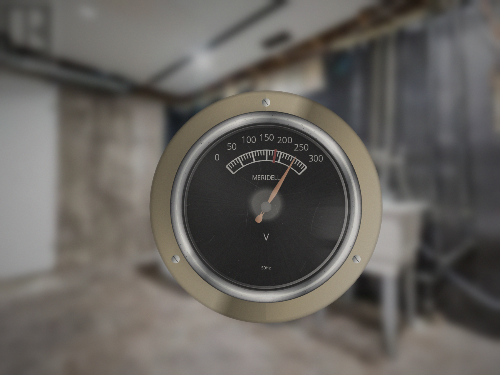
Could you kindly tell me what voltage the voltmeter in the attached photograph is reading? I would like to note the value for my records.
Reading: 250 V
